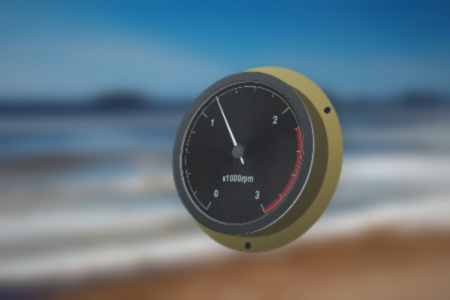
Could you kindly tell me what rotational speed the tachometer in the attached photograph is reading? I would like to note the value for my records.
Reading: 1200 rpm
